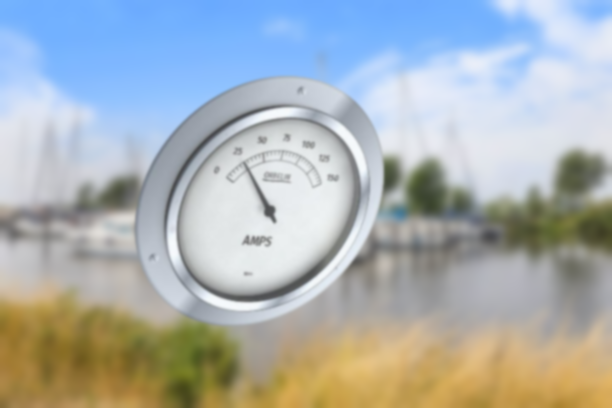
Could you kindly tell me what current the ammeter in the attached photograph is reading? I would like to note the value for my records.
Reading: 25 A
